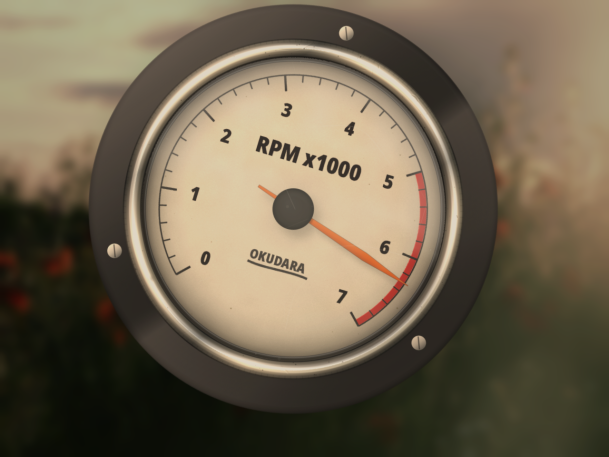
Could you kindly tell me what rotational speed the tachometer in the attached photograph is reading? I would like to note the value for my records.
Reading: 6300 rpm
